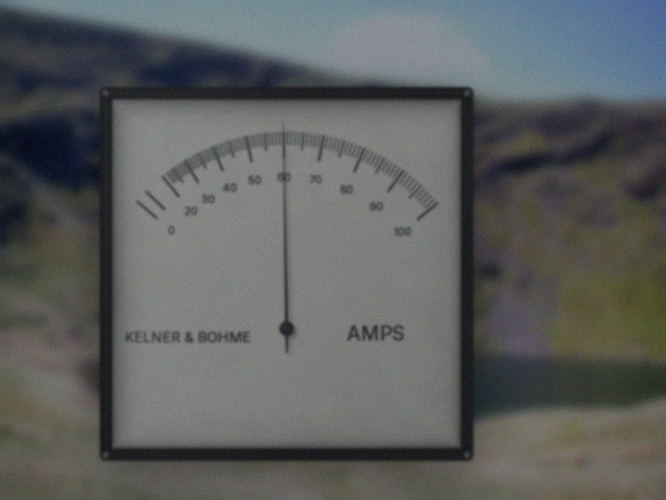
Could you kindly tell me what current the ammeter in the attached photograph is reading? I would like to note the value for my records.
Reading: 60 A
